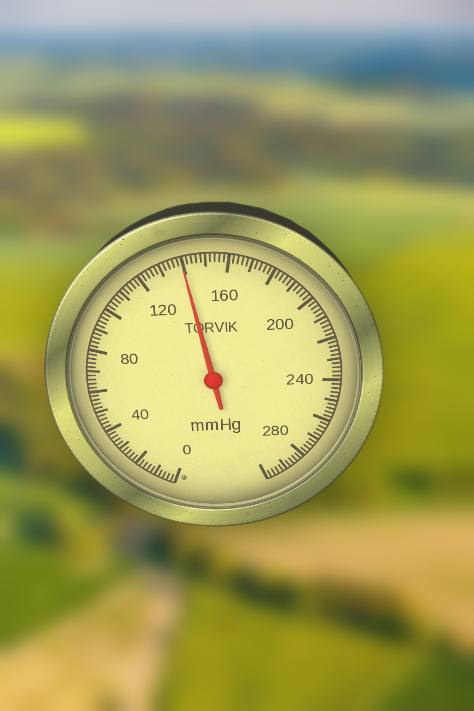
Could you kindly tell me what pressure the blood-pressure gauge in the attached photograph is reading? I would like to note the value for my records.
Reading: 140 mmHg
